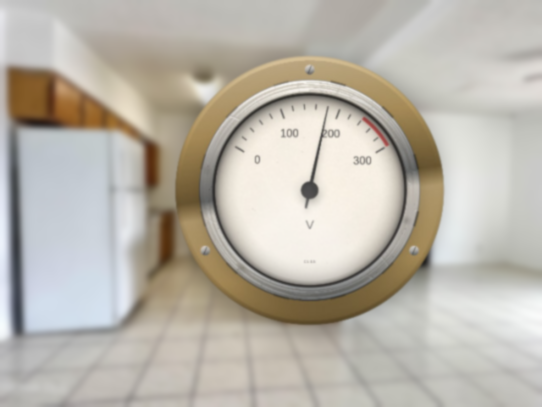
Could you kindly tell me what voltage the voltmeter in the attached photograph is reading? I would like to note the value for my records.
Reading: 180 V
